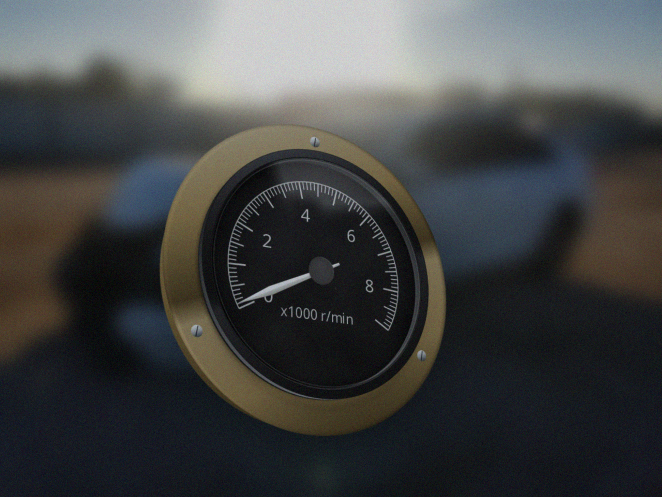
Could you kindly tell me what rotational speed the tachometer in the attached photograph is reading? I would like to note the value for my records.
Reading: 100 rpm
